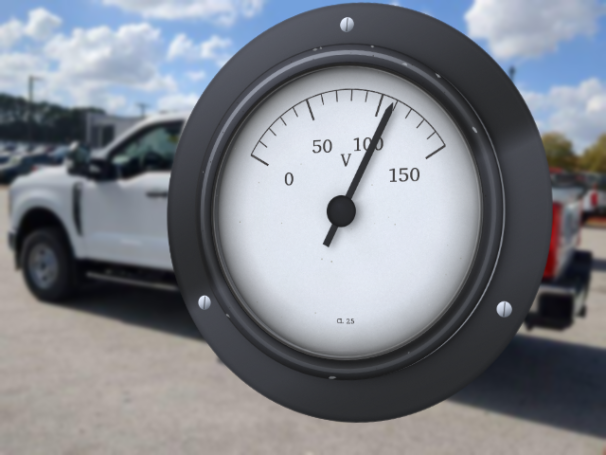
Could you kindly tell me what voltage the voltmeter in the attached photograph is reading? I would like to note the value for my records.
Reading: 110 V
